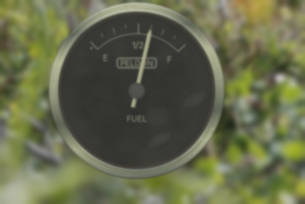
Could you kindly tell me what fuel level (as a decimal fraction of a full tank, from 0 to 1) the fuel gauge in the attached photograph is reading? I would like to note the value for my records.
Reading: 0.625
